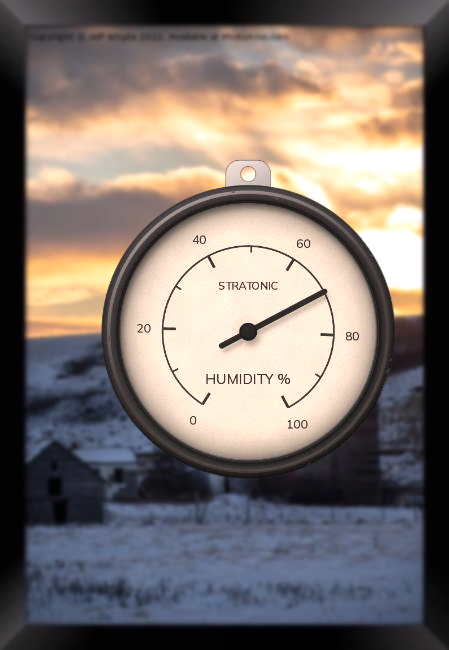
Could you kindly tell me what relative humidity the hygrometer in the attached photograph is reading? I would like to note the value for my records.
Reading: 70 %
